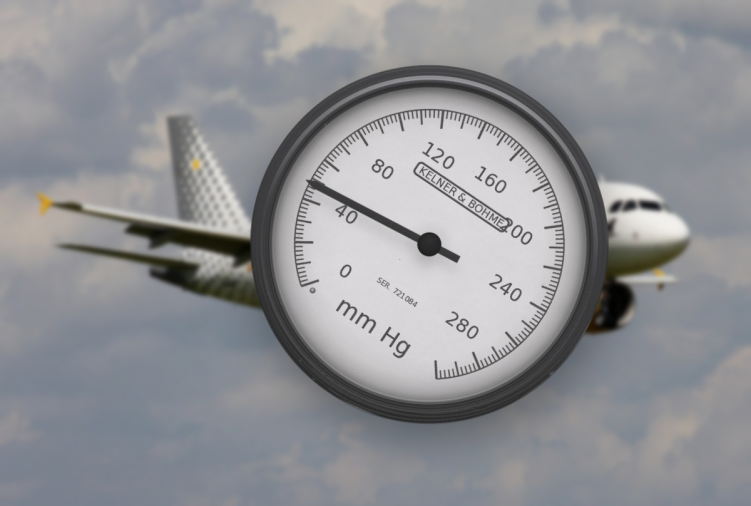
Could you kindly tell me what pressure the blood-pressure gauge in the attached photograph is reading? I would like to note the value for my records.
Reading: 48 mmHg
